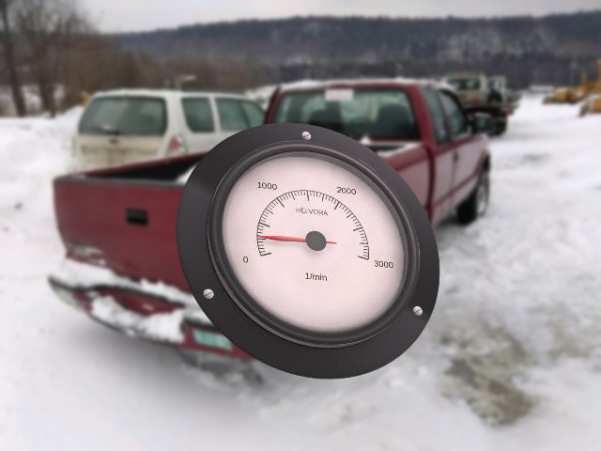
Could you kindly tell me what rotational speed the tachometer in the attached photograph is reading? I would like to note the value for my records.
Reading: 250 rpm
